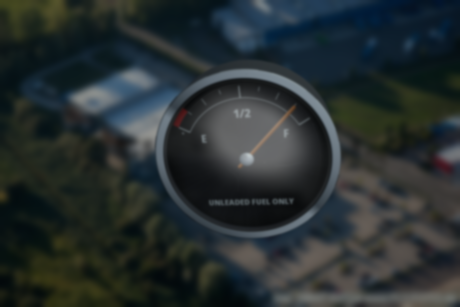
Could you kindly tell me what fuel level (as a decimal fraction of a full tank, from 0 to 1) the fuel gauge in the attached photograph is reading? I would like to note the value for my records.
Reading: 0.875
